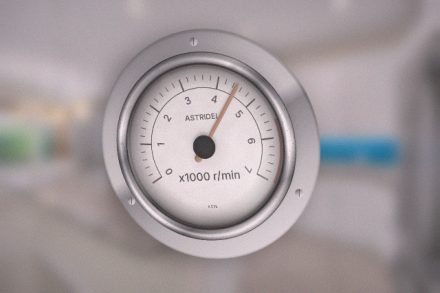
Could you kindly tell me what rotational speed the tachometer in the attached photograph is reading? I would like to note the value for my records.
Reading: 4500 rpm
